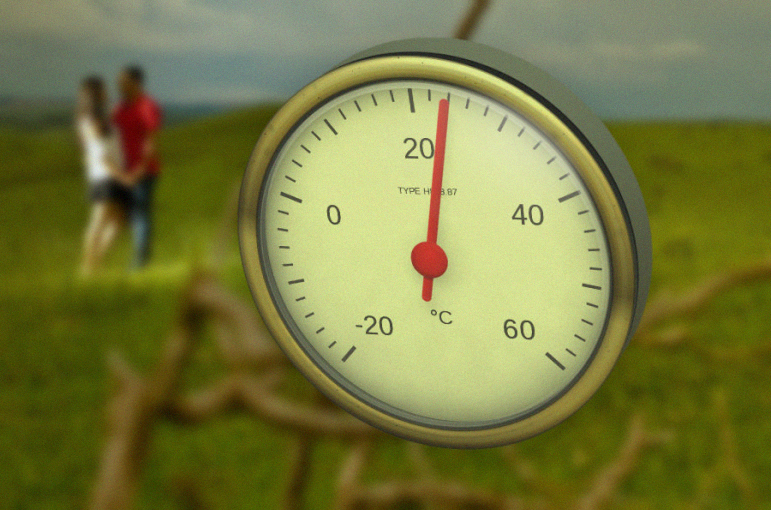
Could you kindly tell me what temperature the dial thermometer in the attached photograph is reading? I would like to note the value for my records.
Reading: 24 °C
